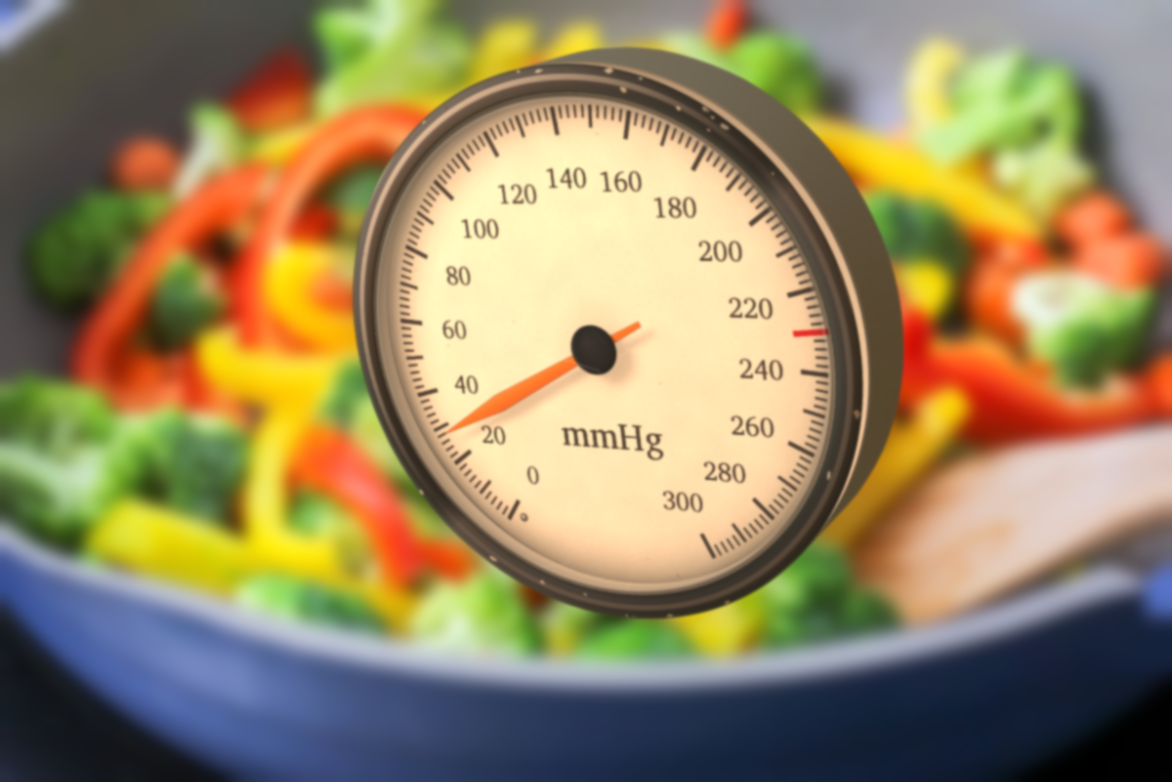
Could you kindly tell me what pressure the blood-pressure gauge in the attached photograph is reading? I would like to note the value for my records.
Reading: 28 mmHg
